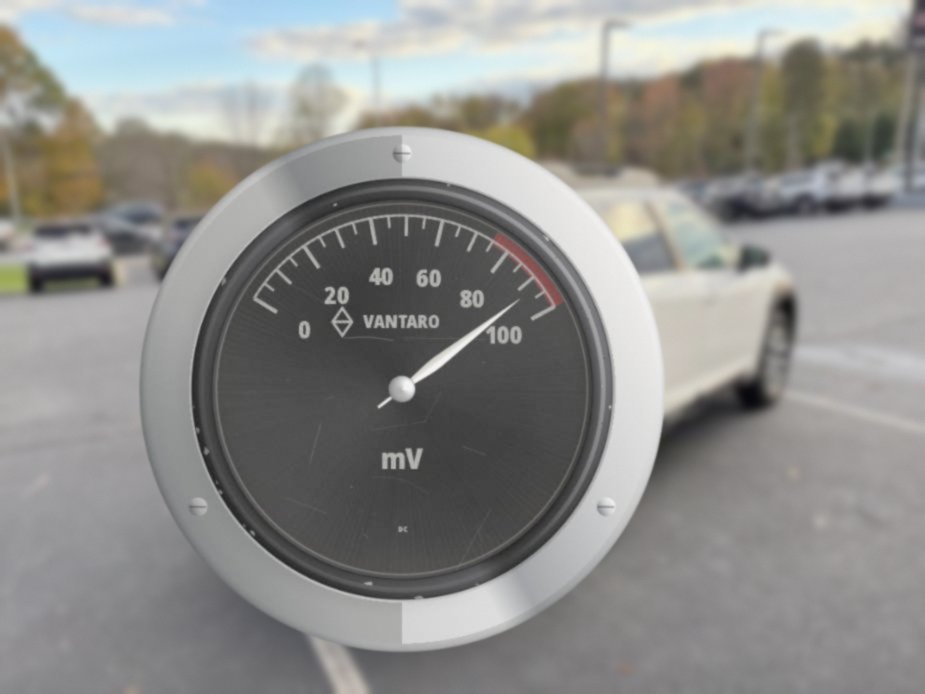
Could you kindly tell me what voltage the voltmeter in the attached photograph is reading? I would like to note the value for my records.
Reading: 92.5 mV
